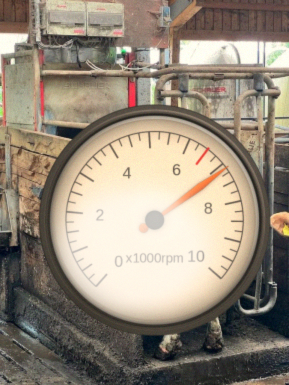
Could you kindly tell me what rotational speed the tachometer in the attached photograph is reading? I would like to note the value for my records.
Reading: 7125 rpm
